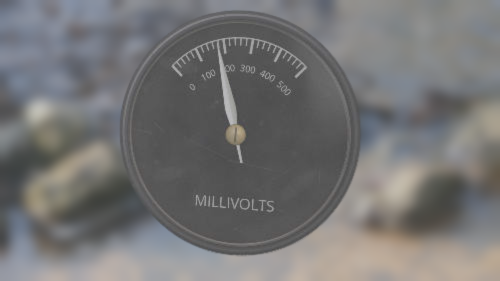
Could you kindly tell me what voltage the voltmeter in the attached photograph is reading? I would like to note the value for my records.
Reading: 180 mV
